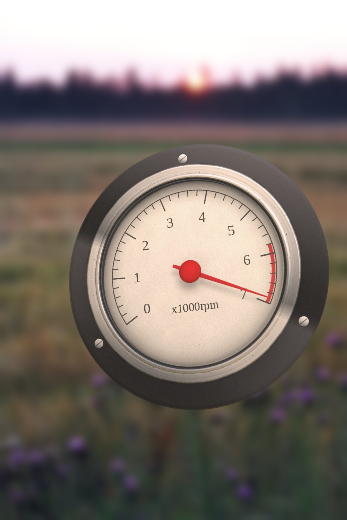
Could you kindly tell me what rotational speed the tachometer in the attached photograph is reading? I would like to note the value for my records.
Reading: 6900 rpm
